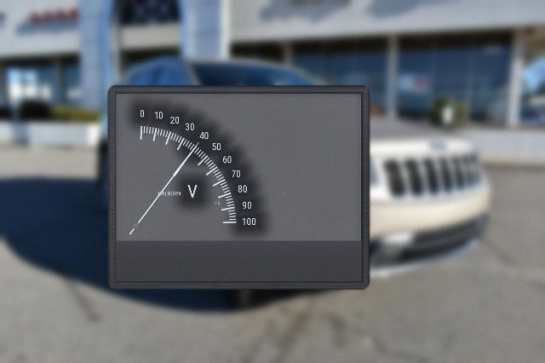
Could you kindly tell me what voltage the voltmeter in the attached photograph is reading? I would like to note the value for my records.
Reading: 40 V
